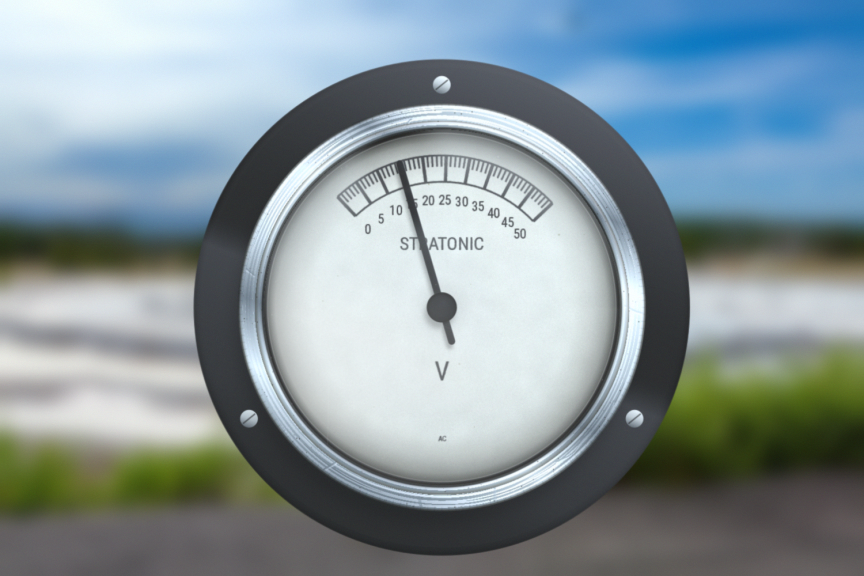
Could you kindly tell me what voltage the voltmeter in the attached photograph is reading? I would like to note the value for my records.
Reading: 15 V
